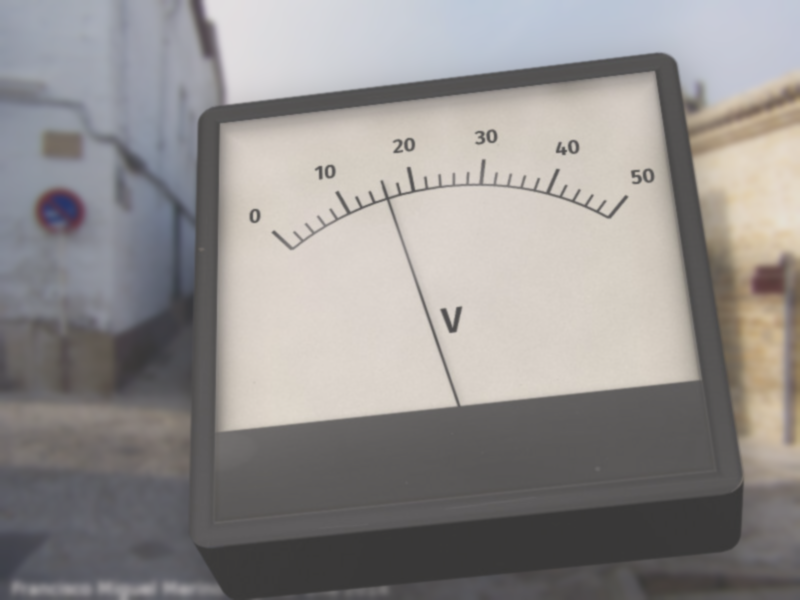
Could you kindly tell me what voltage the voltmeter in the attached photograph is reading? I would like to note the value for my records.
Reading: 16 V
